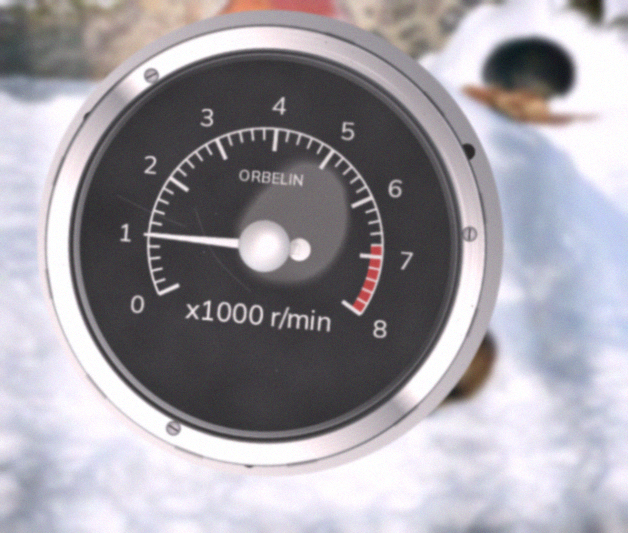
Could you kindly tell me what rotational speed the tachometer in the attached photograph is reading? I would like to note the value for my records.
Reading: 1000 rpm
